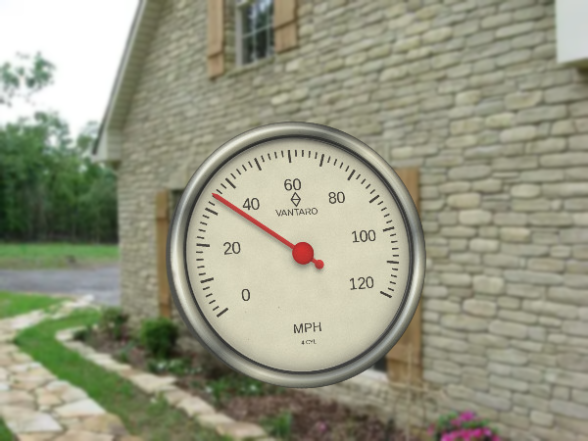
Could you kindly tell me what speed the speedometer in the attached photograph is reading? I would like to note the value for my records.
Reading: 34 mph
